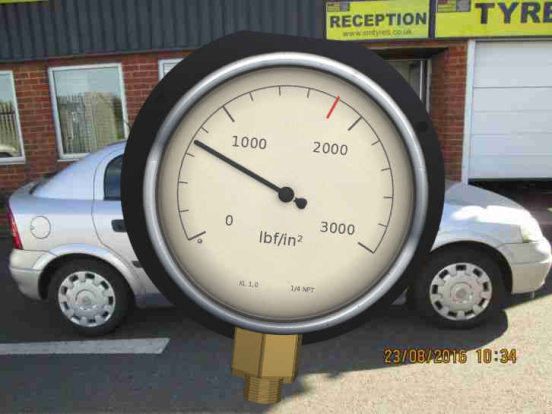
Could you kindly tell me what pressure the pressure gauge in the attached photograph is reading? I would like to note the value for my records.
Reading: 700 psi
